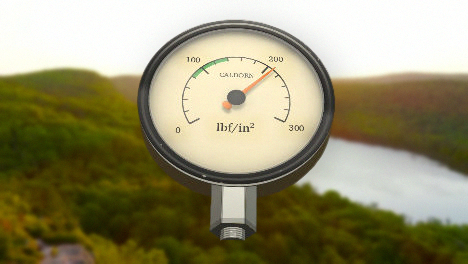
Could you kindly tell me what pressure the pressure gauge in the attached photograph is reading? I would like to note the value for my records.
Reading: 210 psi
